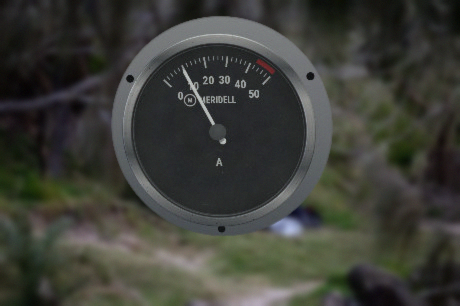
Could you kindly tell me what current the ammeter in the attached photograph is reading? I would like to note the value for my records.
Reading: 10 A
